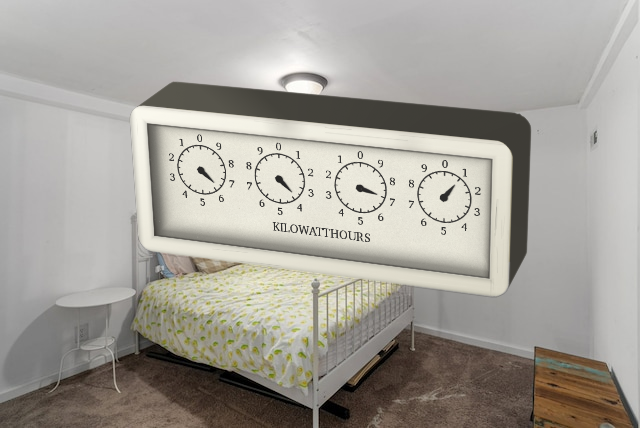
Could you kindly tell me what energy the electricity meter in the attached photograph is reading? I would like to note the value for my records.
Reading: 6371 kWh
